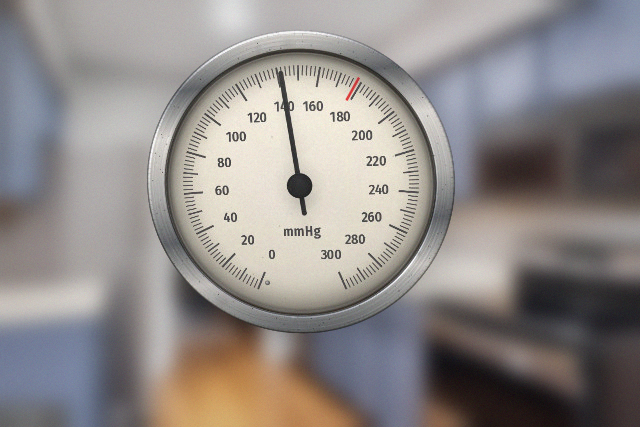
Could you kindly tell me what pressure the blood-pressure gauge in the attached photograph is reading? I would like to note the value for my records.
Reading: 142 mmHg
